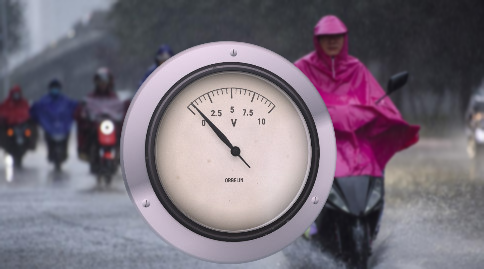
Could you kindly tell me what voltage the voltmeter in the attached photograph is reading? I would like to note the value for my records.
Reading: 0.5 V
